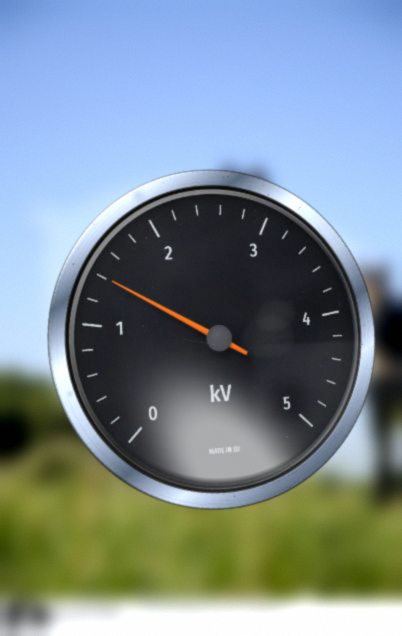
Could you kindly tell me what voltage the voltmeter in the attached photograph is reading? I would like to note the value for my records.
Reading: 1.4 kV
